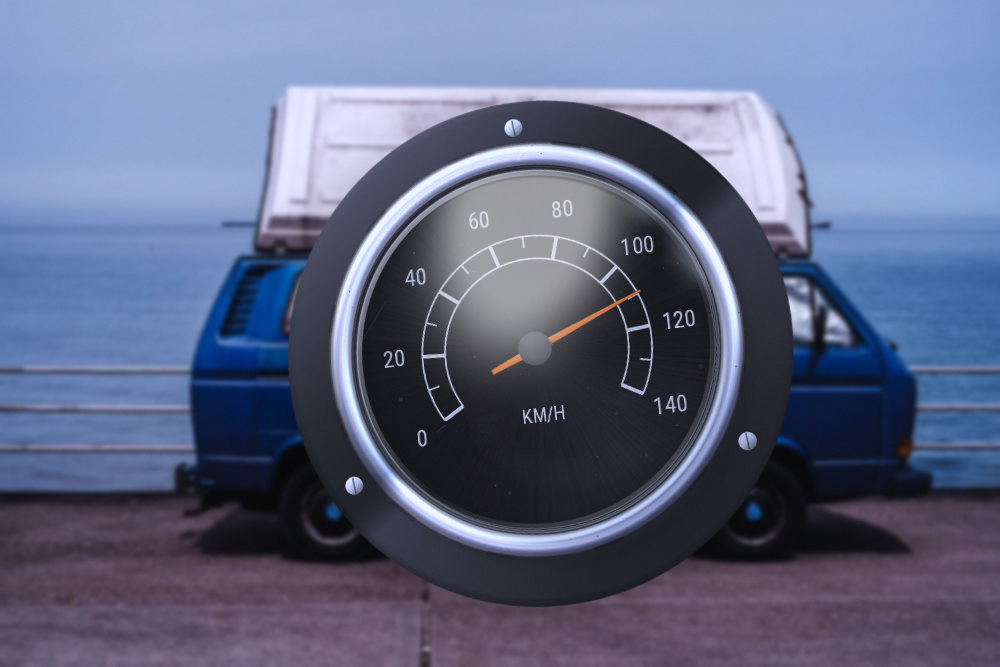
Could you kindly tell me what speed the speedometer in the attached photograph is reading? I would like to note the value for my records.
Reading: 110 km/h
